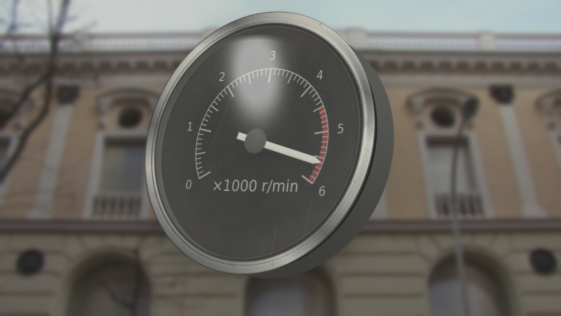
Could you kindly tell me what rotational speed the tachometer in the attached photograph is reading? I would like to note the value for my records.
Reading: 5600 rpm
